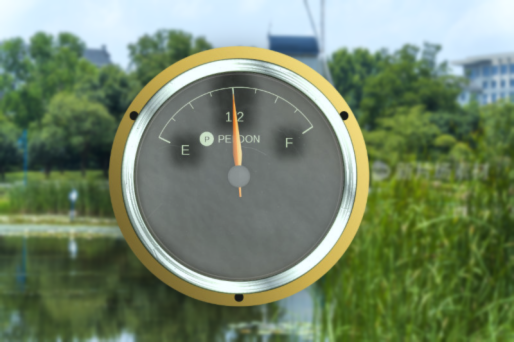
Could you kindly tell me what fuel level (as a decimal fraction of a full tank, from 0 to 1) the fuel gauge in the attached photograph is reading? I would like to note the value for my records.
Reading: 0.5
